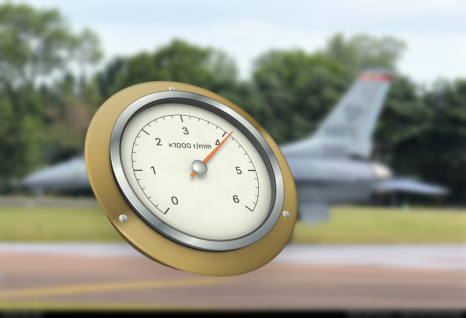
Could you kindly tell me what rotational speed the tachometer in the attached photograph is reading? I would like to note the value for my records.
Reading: 4100 rpm
